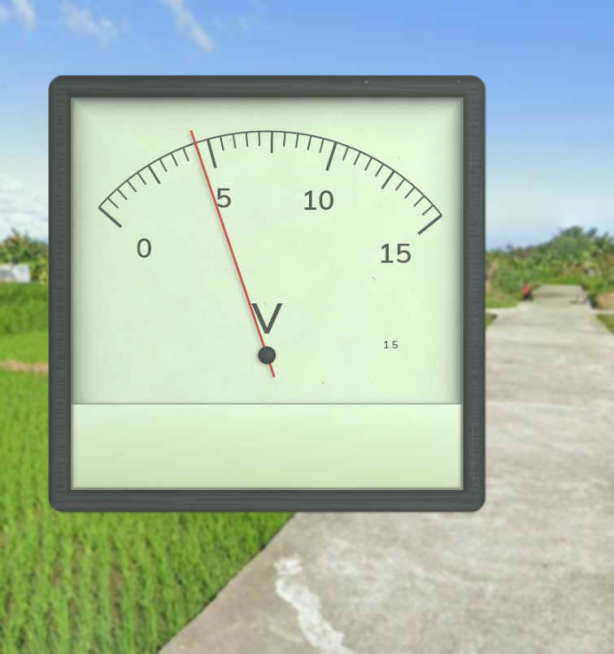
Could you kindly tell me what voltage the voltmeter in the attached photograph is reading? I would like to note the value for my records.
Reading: 4.5 V
